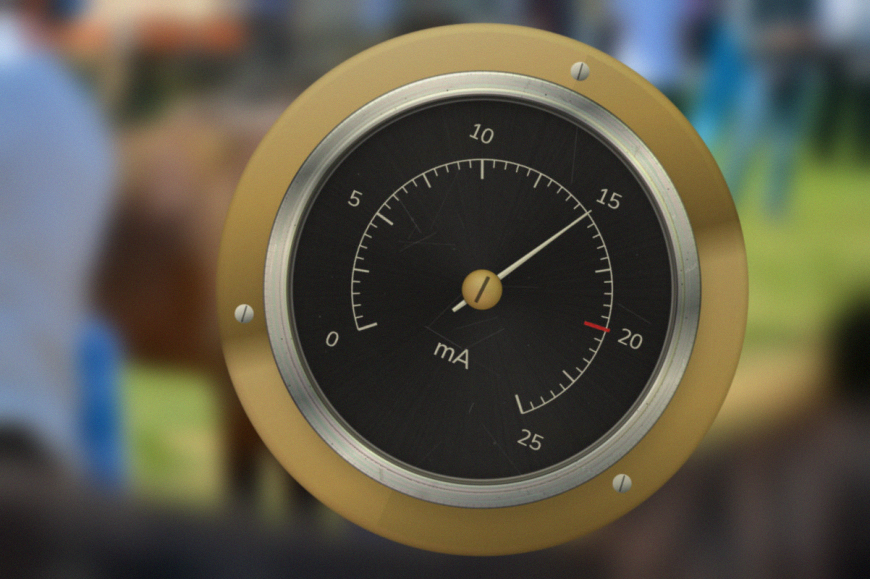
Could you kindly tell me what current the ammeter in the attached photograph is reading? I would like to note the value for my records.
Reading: 15 mA
